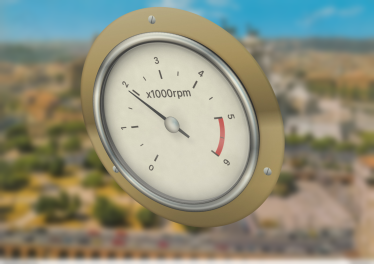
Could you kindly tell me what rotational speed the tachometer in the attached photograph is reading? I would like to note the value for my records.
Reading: 2000 rpm
